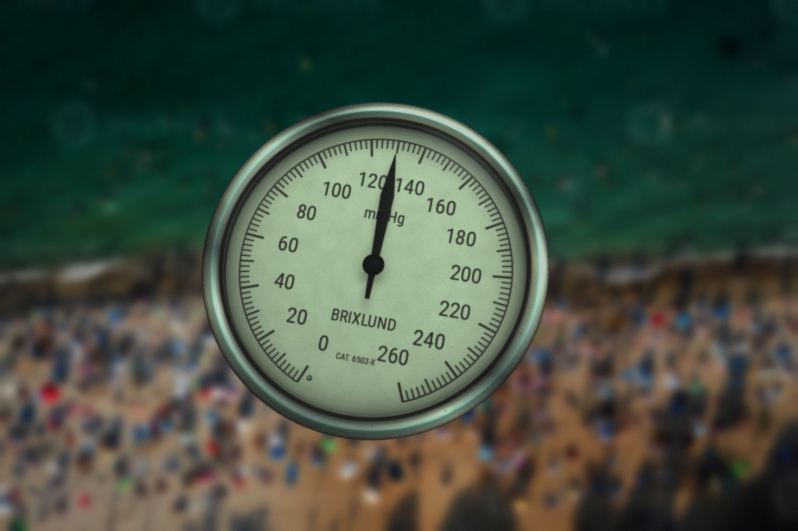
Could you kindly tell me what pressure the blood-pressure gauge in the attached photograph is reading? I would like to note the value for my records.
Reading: 130 mmHg
